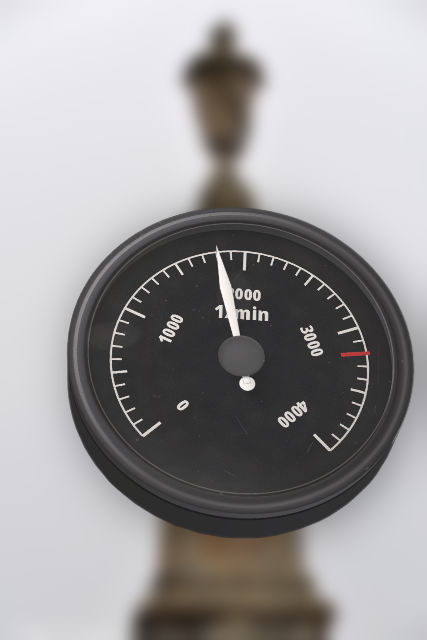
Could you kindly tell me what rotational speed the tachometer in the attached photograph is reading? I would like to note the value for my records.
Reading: 1800 rpm
